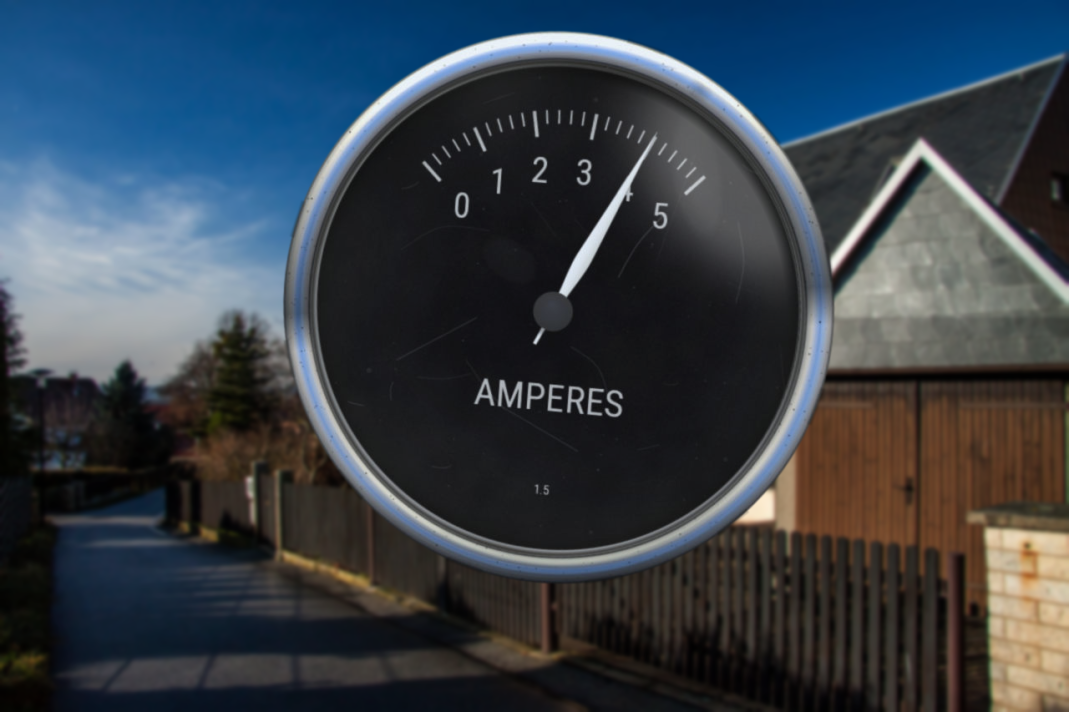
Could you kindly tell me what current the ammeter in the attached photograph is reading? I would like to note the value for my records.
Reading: 4 A
